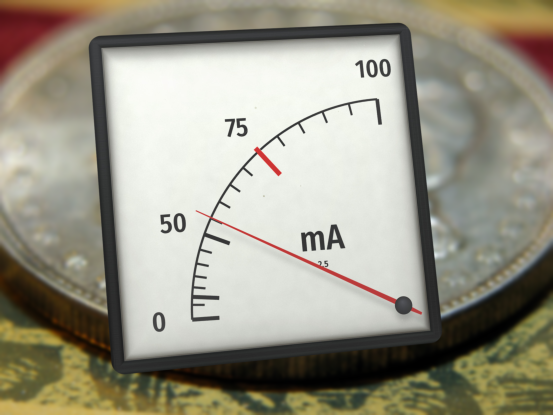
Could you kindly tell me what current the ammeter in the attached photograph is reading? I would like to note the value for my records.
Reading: 55 mA
